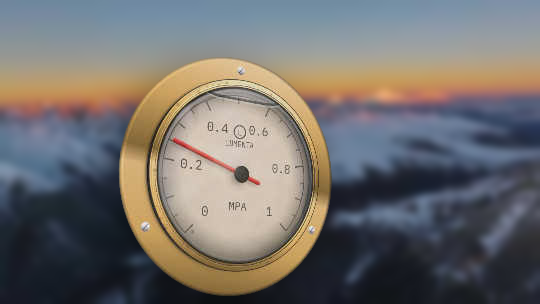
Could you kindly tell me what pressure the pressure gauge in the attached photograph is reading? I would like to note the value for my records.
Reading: 0.25 MPa
